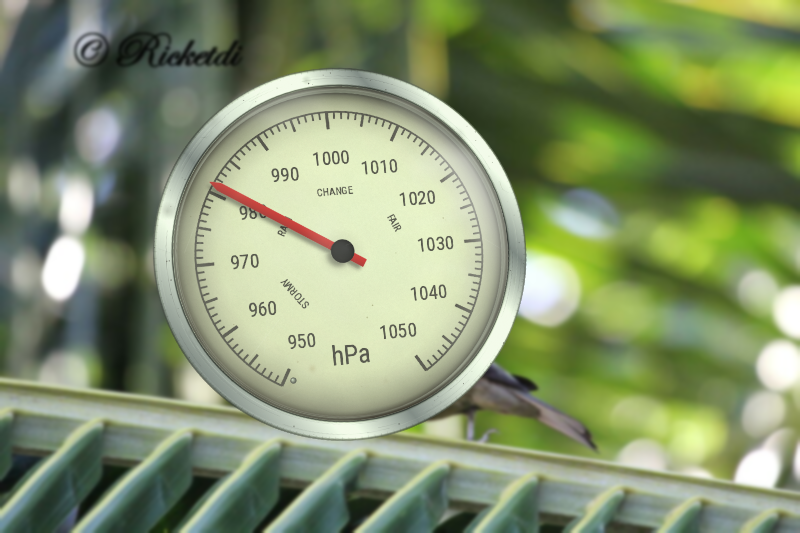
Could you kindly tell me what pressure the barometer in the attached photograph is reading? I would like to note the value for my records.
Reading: 981 hPa
